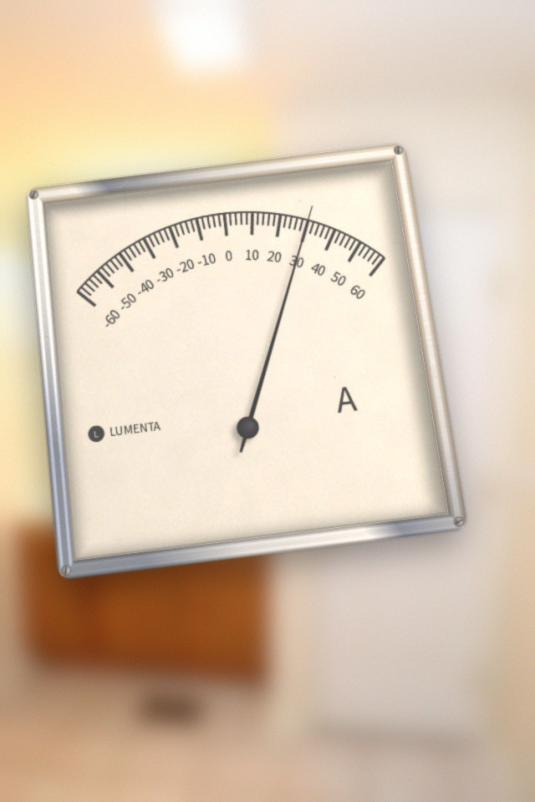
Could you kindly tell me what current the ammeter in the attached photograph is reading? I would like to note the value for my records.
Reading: 30 A
